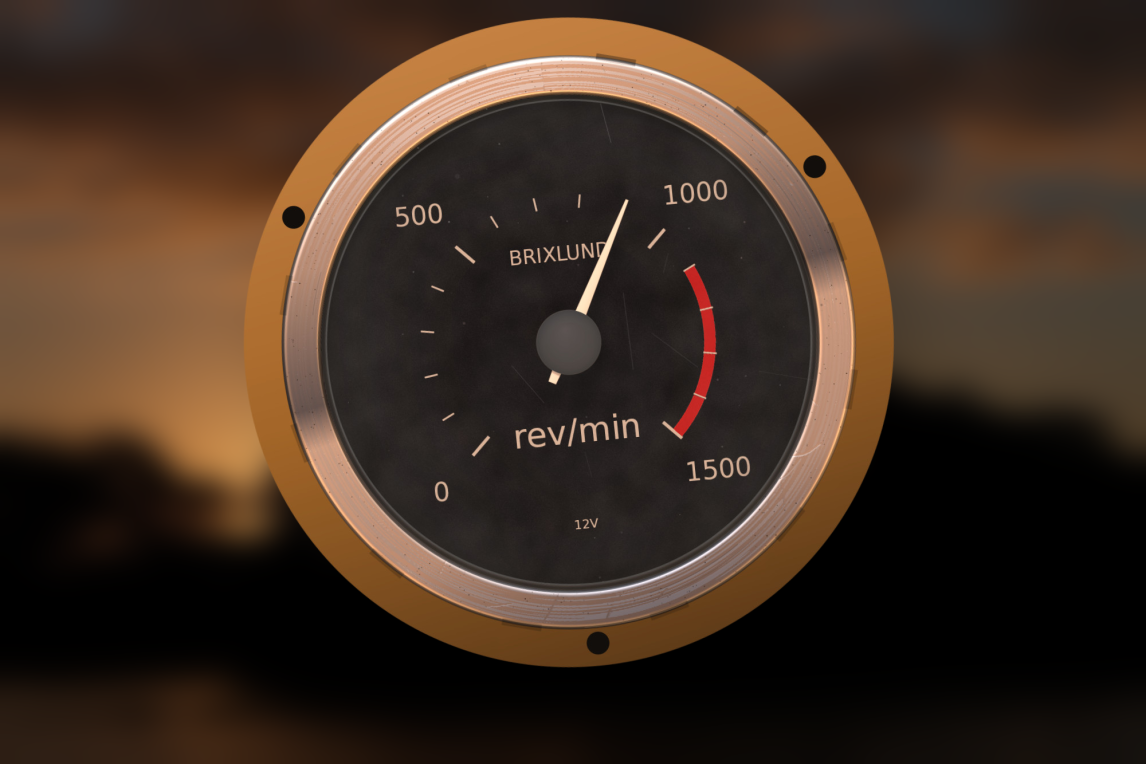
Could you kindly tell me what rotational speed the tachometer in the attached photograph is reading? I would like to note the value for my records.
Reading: 900 rpm
